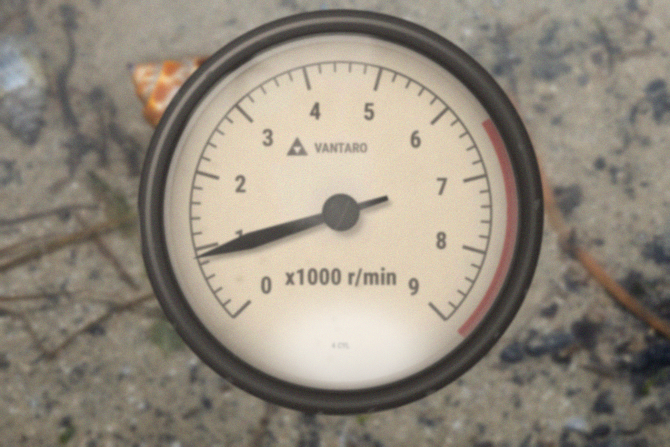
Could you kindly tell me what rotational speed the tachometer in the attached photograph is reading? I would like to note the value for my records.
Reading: 900 rpm
